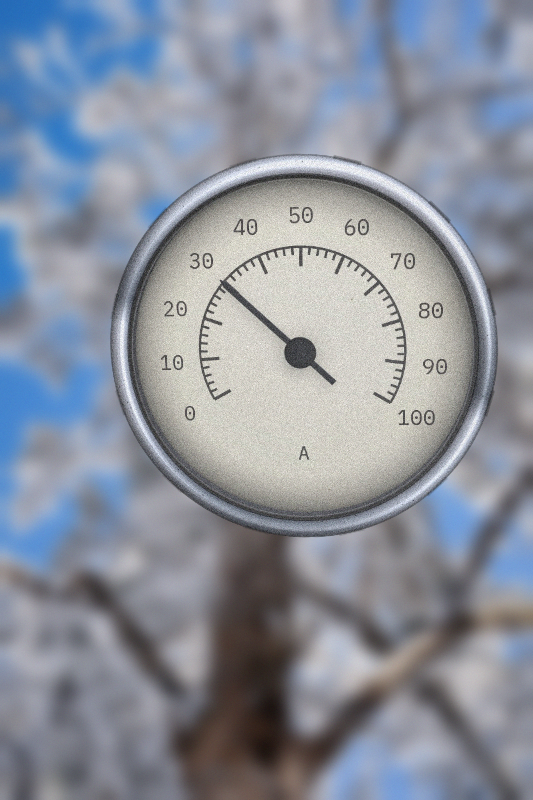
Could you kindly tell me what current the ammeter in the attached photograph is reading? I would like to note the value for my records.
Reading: 30 A
